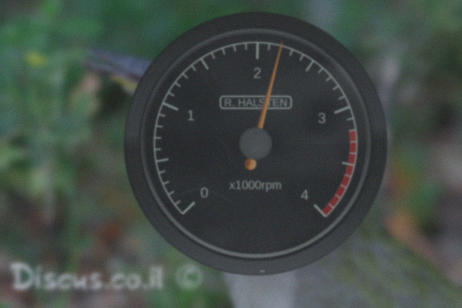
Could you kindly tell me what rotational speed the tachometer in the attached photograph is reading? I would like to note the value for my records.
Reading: 2200 rpm
